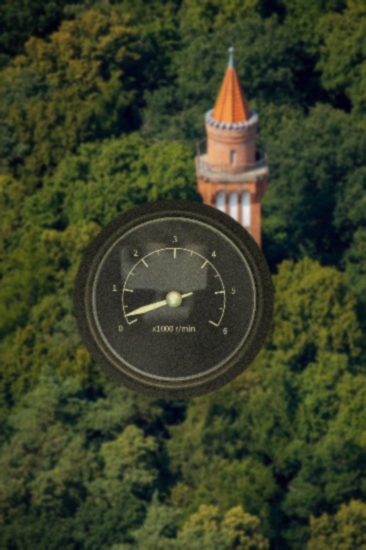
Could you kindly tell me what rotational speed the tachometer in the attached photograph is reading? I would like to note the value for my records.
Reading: 250 rpm
